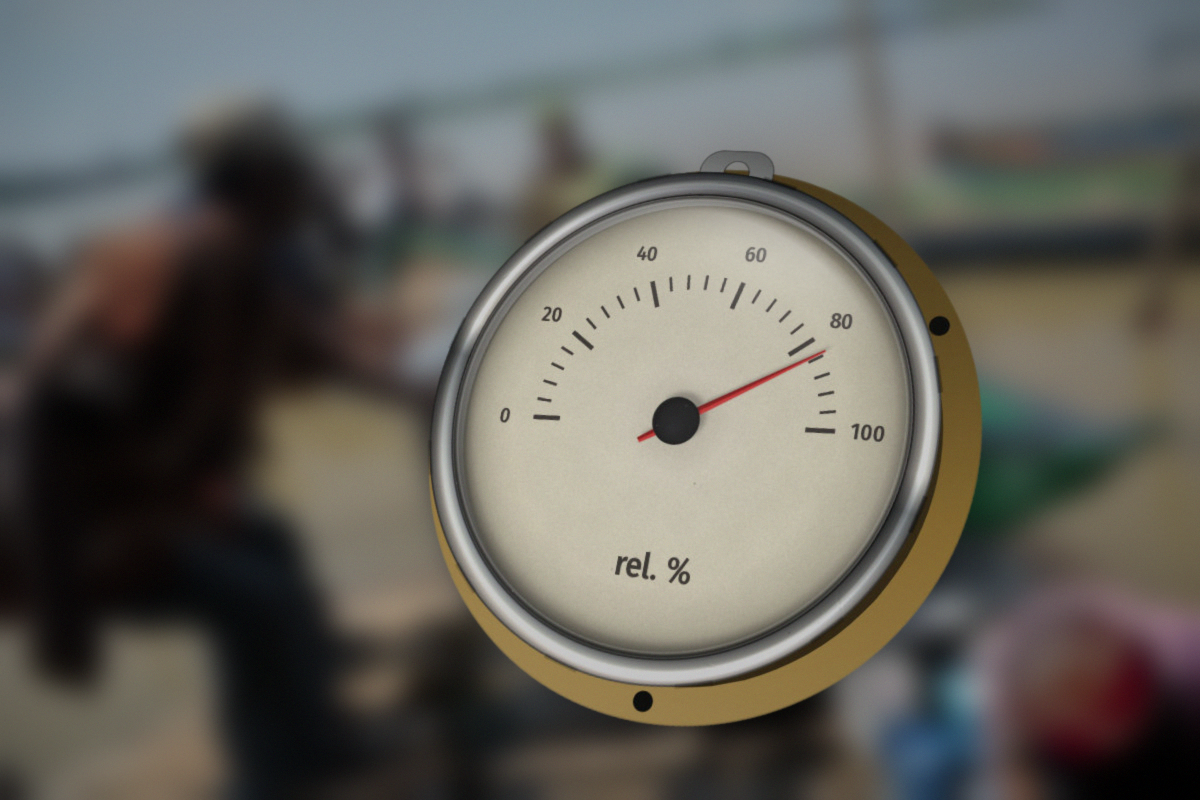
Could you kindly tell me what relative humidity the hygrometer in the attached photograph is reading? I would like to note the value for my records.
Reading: 84 %
